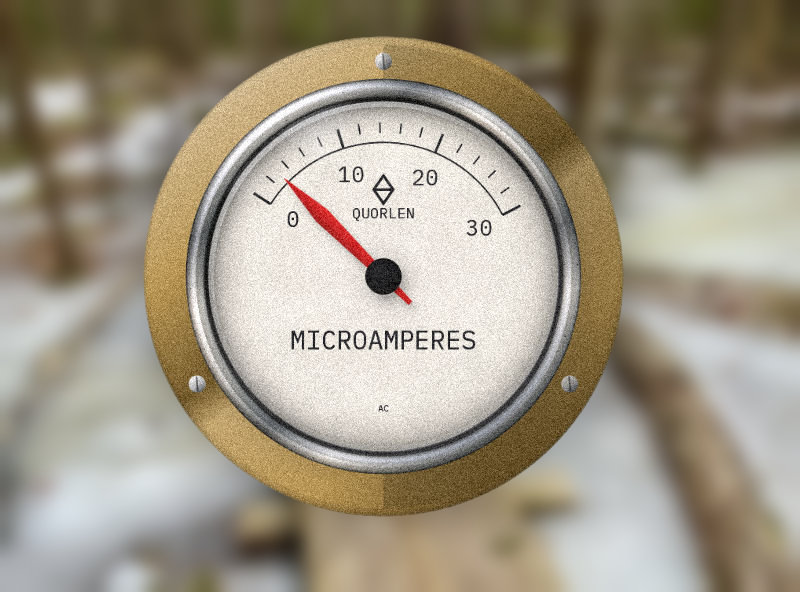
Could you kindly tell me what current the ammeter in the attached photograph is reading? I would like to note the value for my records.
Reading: 3 µA
